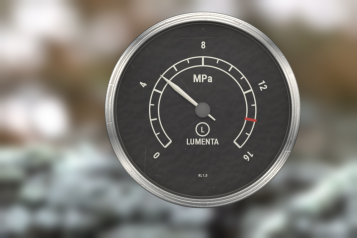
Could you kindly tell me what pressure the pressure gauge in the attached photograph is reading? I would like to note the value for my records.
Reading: 5 MPa
